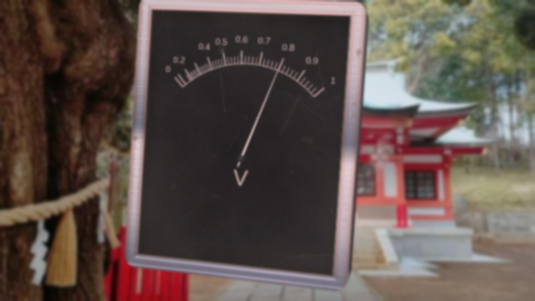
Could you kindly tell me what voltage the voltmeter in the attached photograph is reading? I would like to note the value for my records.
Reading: 0.8 V
